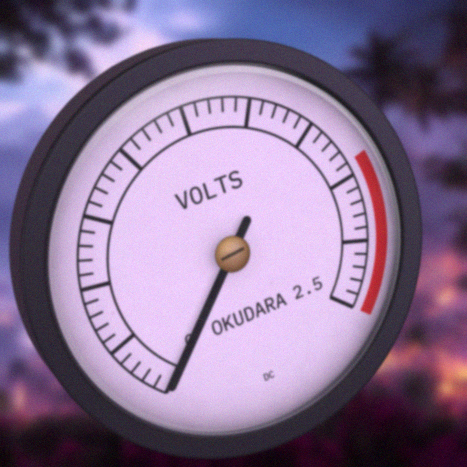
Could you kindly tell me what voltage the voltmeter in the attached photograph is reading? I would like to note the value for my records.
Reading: 0 V
